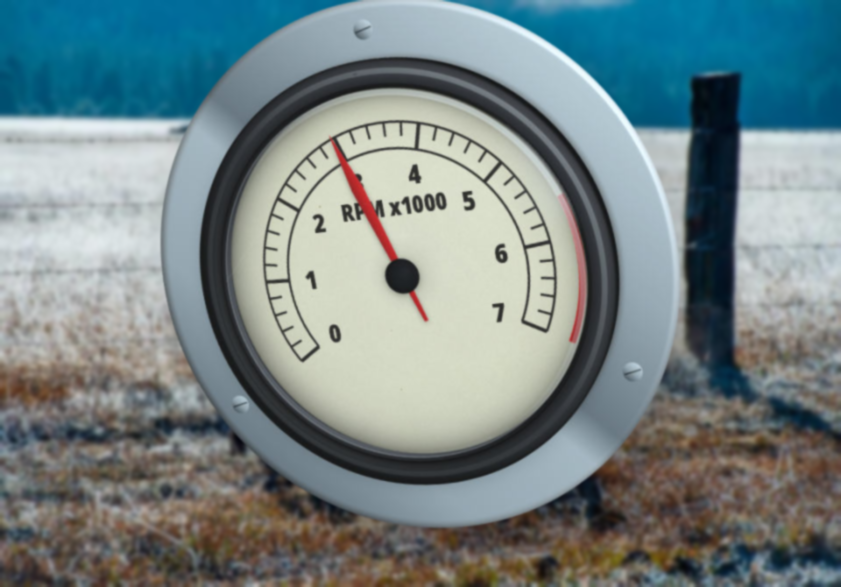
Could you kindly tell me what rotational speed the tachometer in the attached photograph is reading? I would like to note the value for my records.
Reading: 3000 rpm
